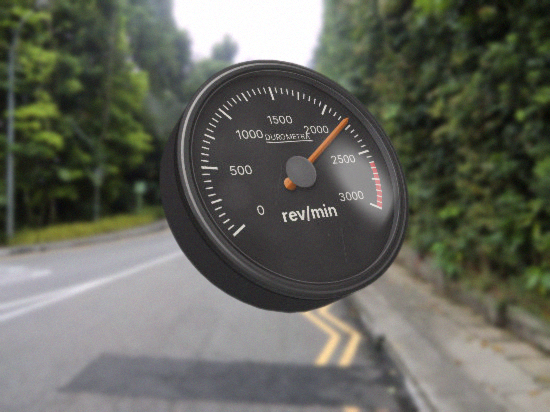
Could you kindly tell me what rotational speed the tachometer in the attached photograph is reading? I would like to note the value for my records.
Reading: 2200 rpm
